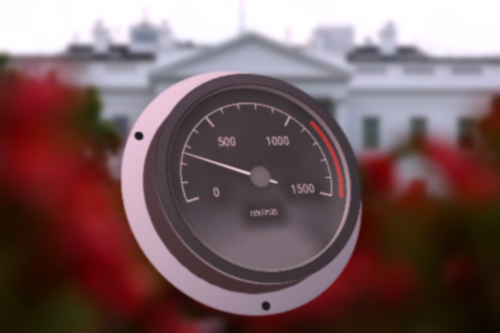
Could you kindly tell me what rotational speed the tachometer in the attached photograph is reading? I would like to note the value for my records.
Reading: 250 rpm
